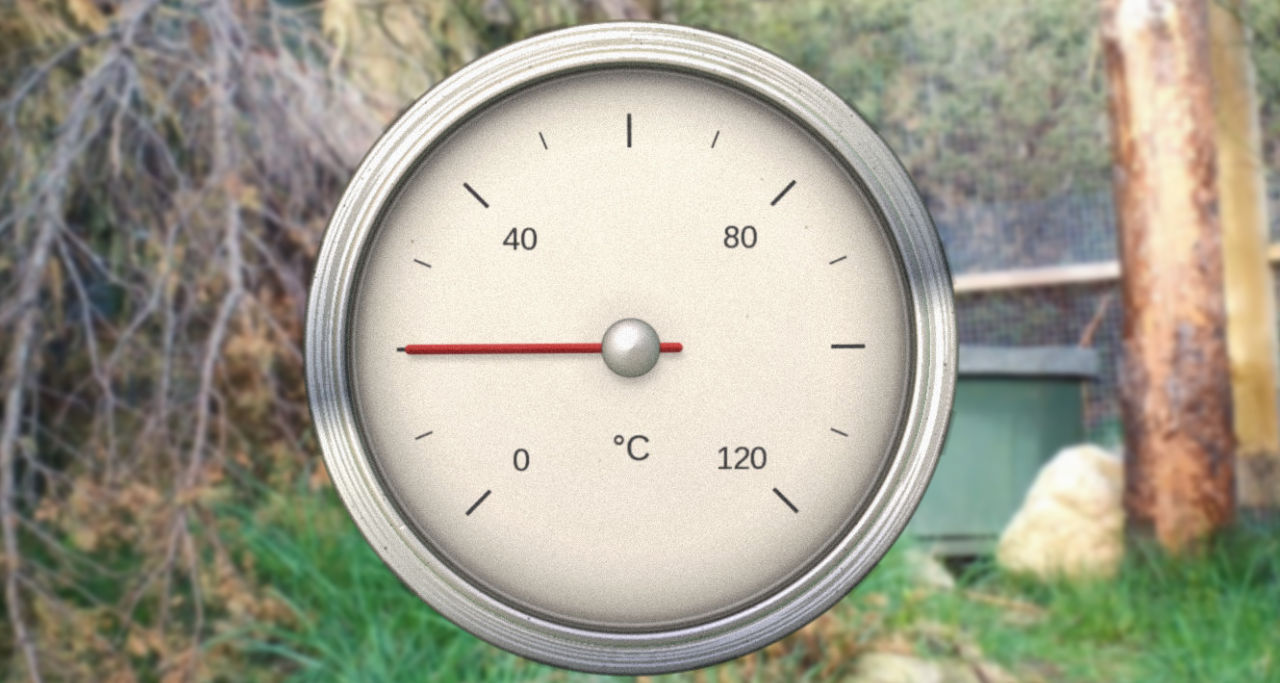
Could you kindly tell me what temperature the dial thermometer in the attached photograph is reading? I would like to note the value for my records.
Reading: 20 °C
